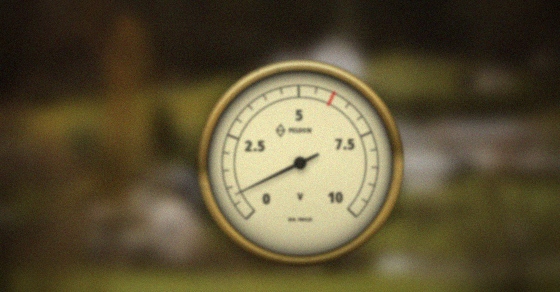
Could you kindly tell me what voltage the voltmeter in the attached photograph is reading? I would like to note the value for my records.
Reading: 0.75 V
